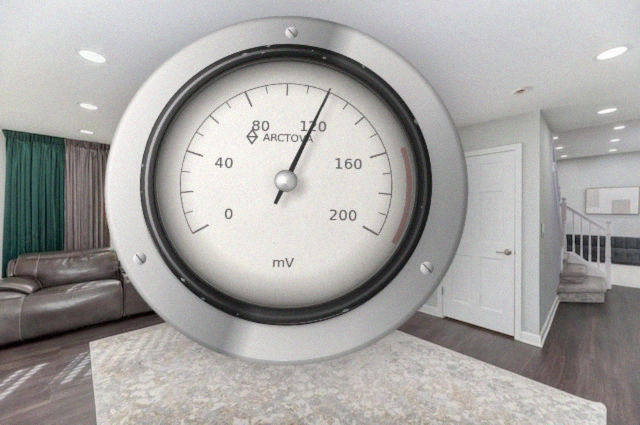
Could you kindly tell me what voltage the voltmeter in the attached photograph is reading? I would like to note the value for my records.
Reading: 120 mV
